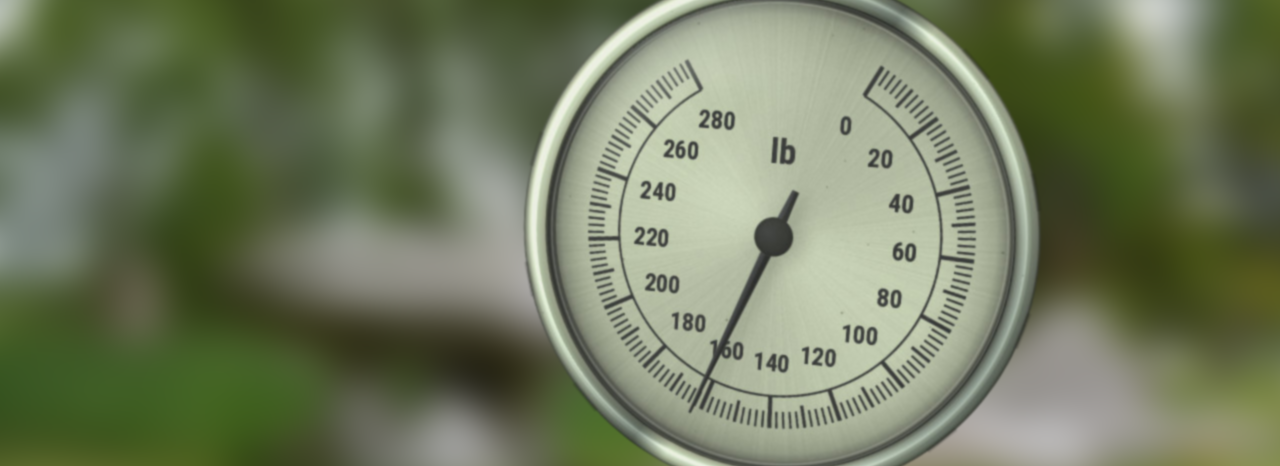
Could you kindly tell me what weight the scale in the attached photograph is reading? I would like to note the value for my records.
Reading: 162 lb
